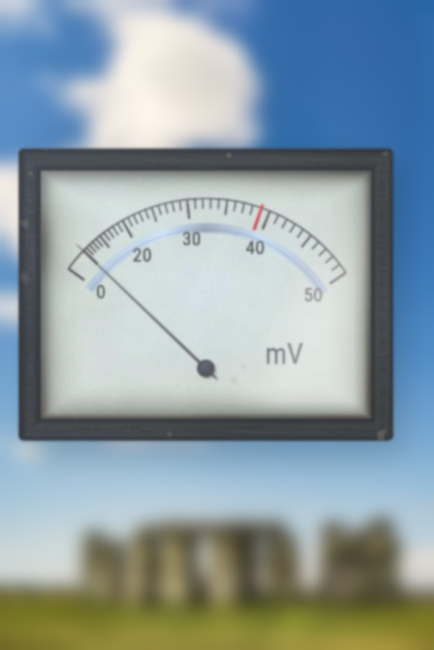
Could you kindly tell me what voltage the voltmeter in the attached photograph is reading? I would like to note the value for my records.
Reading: 10 mV
